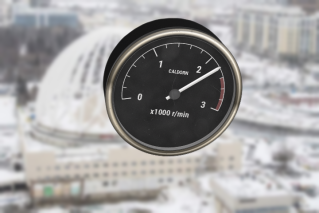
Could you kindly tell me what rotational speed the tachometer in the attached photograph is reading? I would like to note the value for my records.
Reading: 2200 rpm
